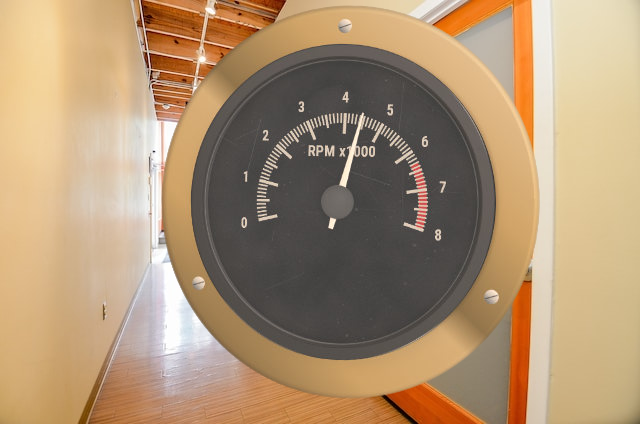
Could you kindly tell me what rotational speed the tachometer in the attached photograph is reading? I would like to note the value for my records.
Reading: 4500 rpm
